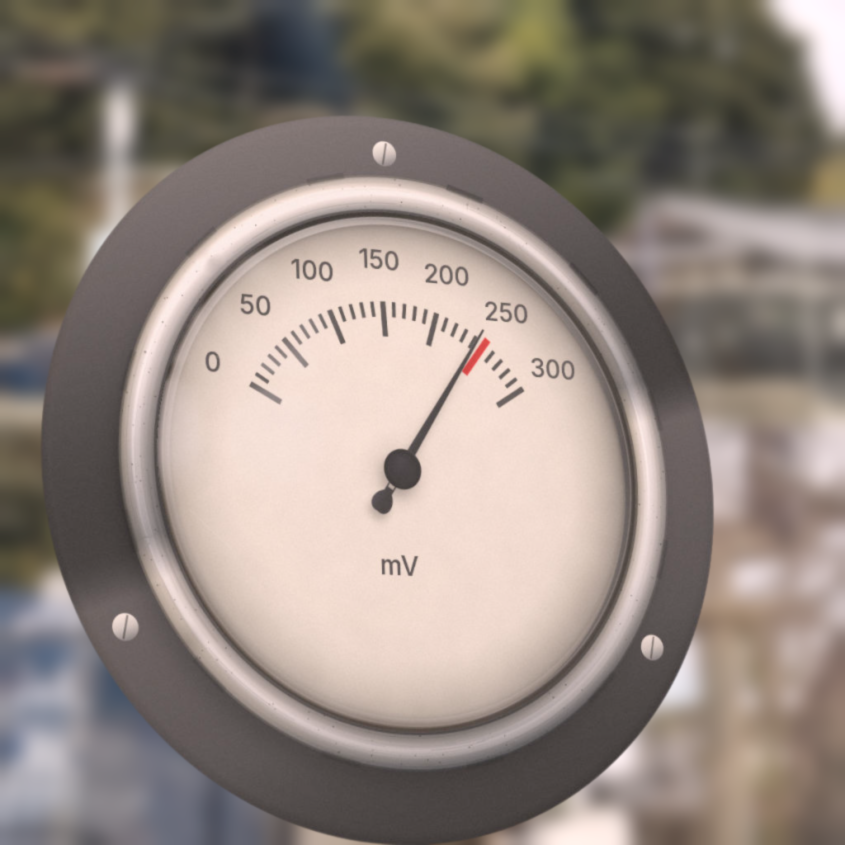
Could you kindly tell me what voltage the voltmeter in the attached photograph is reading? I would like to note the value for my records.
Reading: 240 mV
